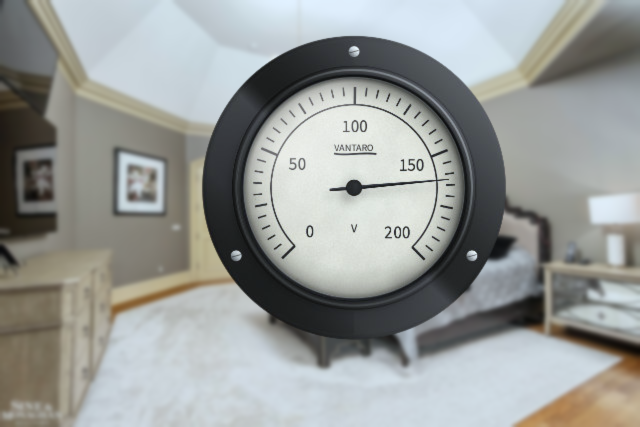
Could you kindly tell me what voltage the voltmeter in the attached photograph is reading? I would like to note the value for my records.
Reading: 162.5 V
